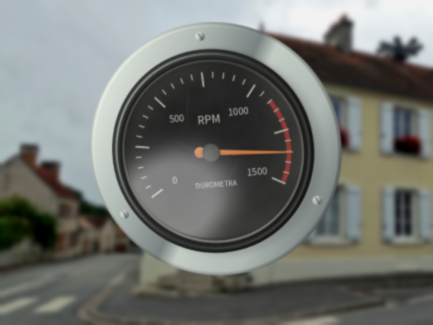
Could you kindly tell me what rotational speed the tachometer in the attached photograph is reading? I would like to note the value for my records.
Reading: 1350 rpm
